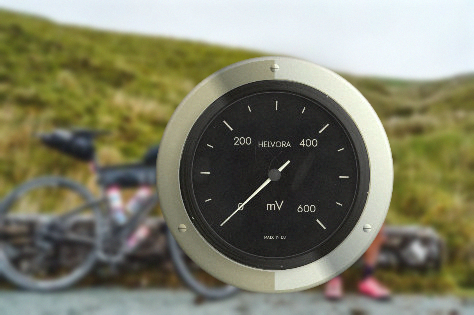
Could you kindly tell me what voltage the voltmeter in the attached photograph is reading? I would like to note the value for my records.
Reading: 0 mV
